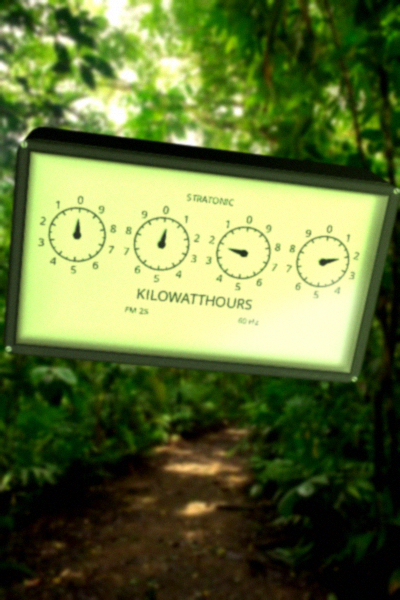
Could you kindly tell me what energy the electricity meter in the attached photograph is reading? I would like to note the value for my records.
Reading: 22 kWh
